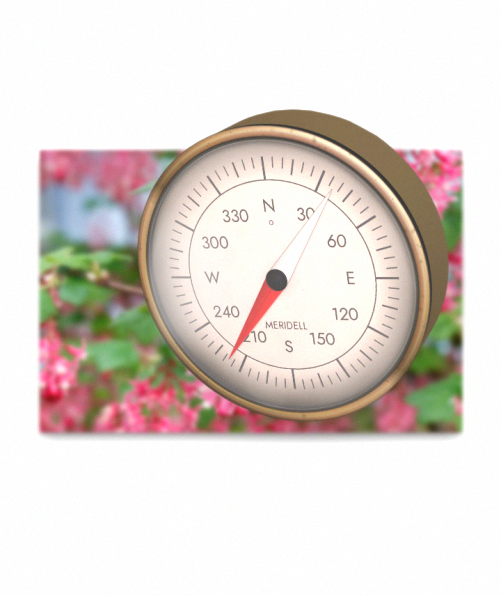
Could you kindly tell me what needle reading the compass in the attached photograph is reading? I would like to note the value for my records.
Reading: 217.5 °
